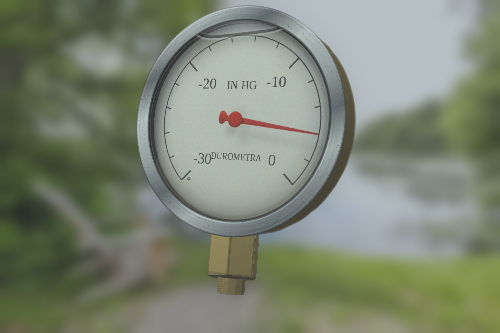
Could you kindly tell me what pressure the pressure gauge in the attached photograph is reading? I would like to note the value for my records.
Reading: -4 inHg
